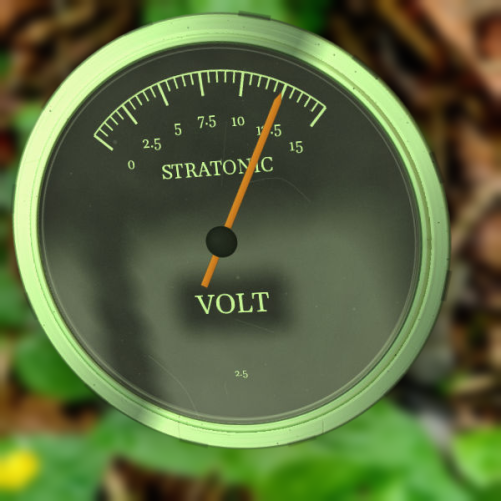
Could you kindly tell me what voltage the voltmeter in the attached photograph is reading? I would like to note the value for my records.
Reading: 12.5 V
